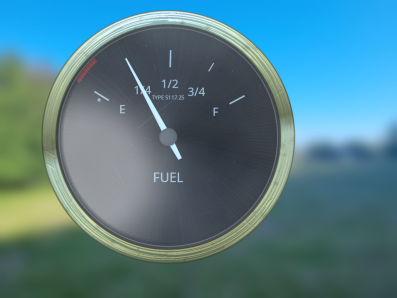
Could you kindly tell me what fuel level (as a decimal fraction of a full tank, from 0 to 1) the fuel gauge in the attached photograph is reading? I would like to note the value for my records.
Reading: 0.25
